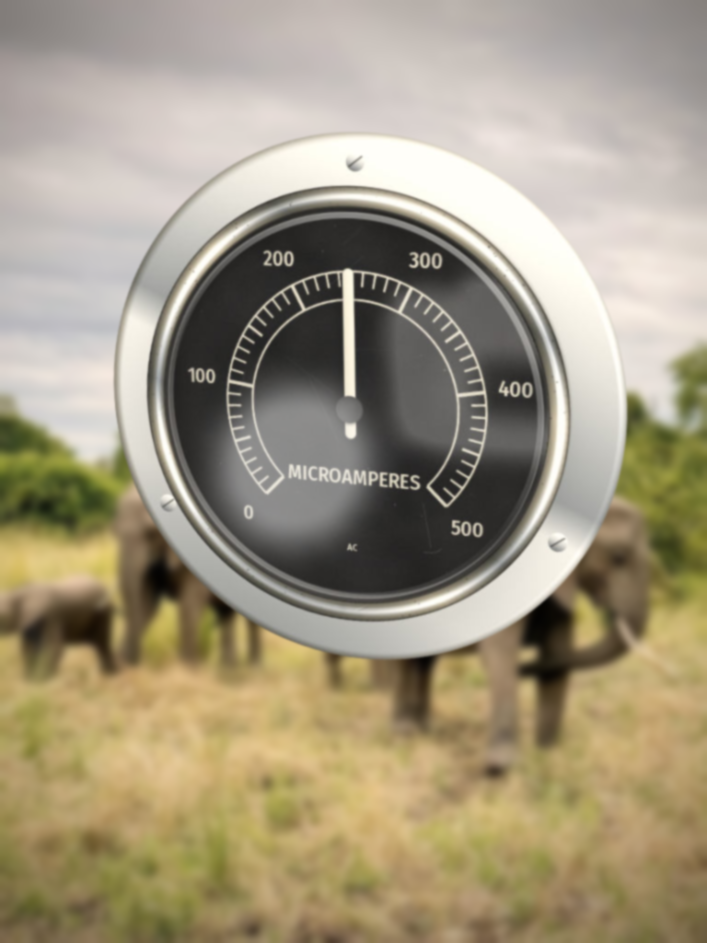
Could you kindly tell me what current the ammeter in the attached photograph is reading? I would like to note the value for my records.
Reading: 250 µA
